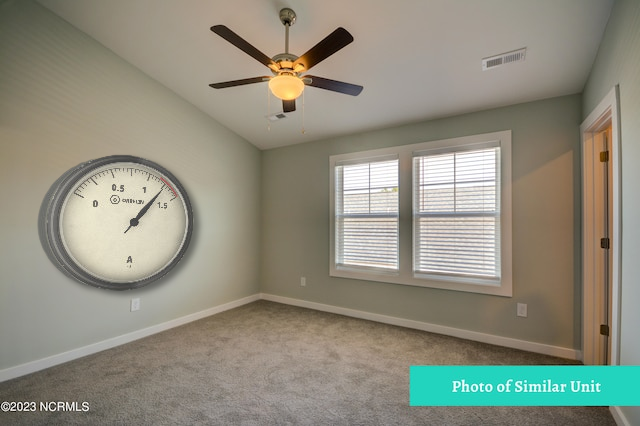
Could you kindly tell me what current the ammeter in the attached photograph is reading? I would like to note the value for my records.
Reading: 1.25 A
